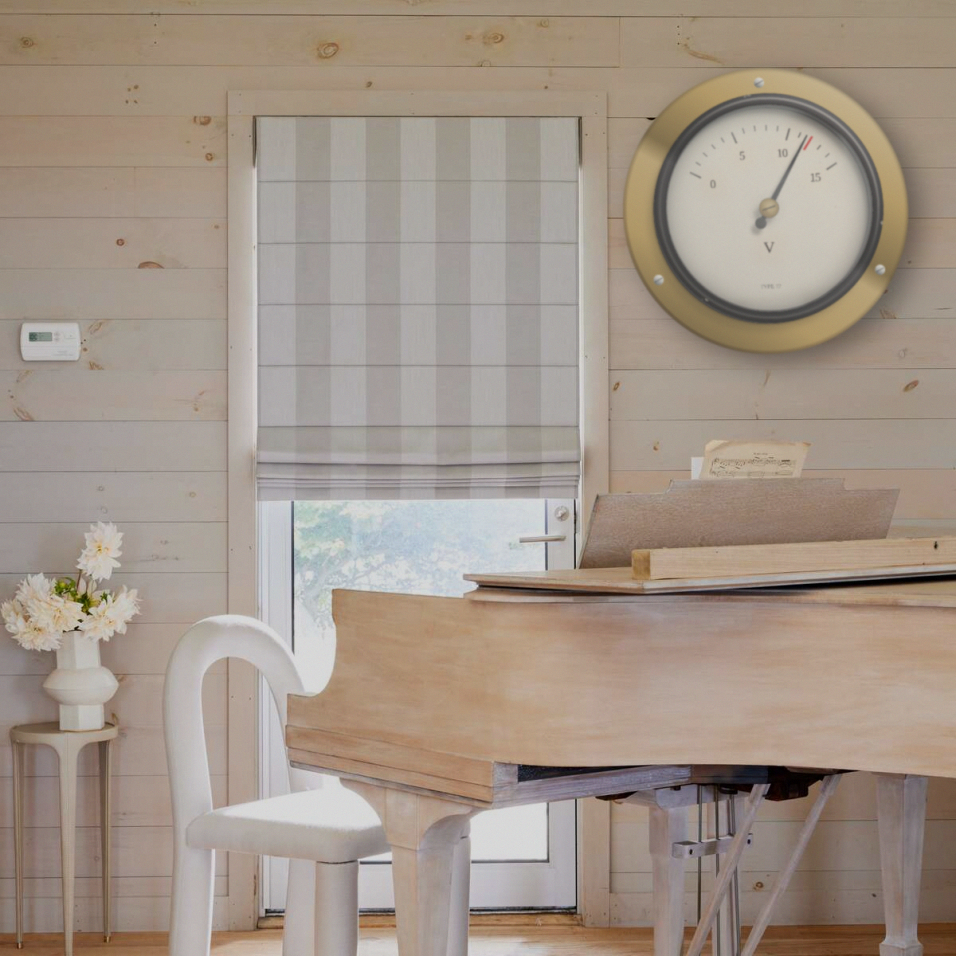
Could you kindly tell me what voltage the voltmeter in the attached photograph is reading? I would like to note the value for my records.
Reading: 11.5 V
